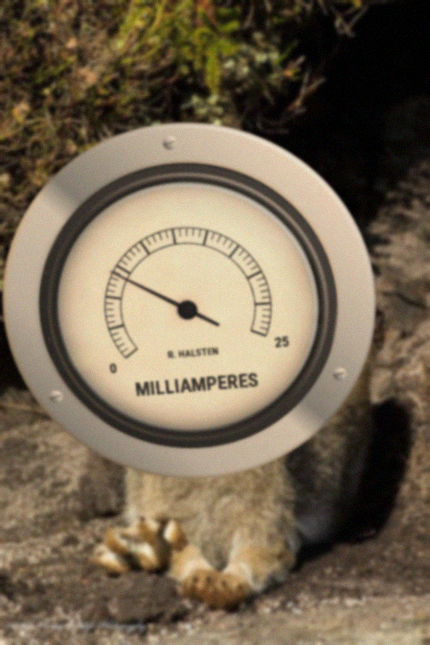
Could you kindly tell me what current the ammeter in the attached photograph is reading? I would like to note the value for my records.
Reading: 7 mA
